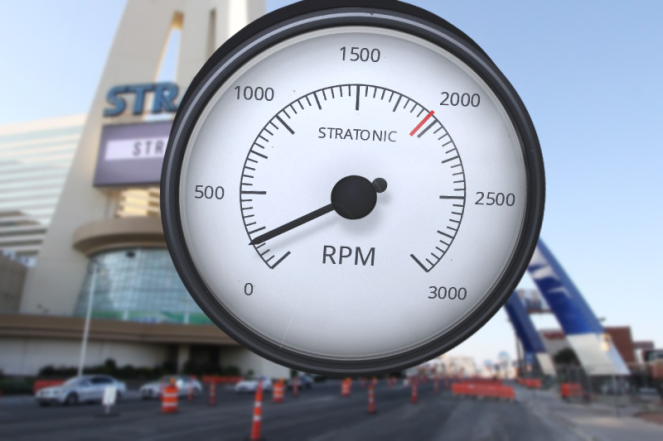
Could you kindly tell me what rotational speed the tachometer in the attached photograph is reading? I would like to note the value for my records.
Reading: 200 rpm
